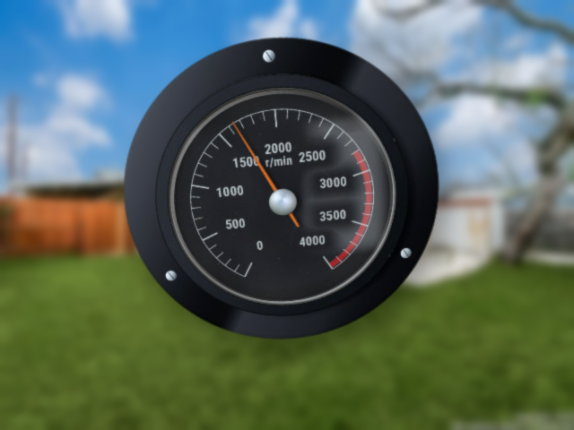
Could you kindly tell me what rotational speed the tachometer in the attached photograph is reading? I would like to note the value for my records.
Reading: 1650 rpm
